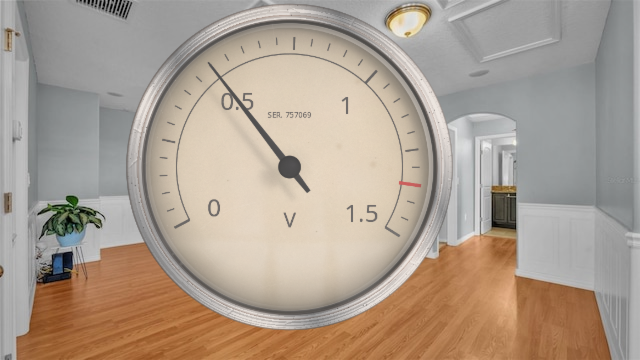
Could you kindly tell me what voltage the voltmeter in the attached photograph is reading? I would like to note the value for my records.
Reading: 0.5 V
